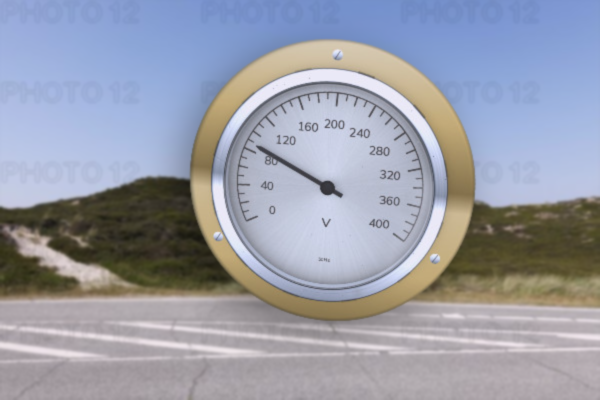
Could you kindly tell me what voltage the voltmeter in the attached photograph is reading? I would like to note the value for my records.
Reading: 90 V
